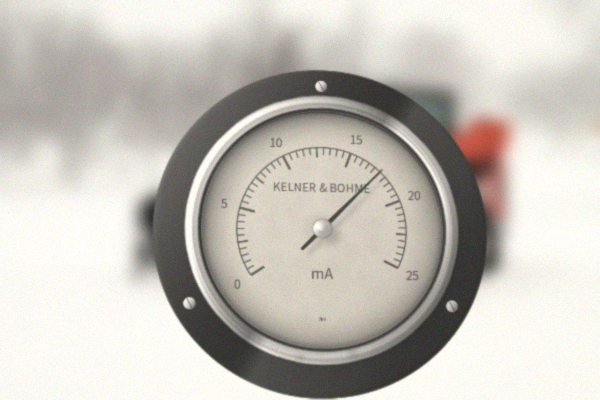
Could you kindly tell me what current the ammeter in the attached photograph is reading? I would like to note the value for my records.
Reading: 17.5 mA
